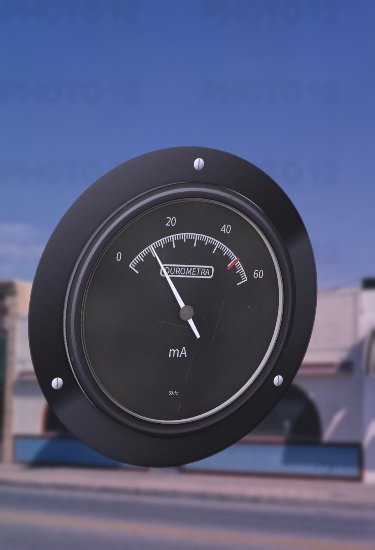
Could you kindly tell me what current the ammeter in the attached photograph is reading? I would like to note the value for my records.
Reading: 10 mA
